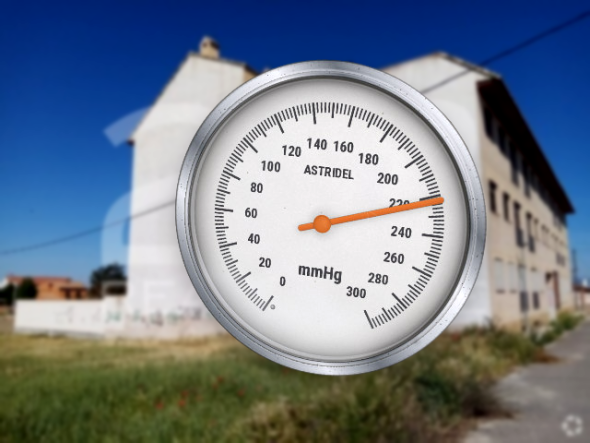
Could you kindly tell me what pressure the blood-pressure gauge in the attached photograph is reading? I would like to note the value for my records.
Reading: 222 mmHg
